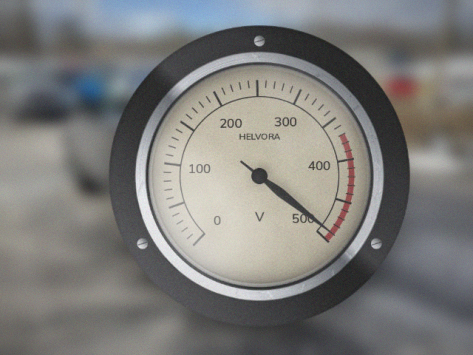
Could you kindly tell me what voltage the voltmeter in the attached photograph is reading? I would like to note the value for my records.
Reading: 490 V
